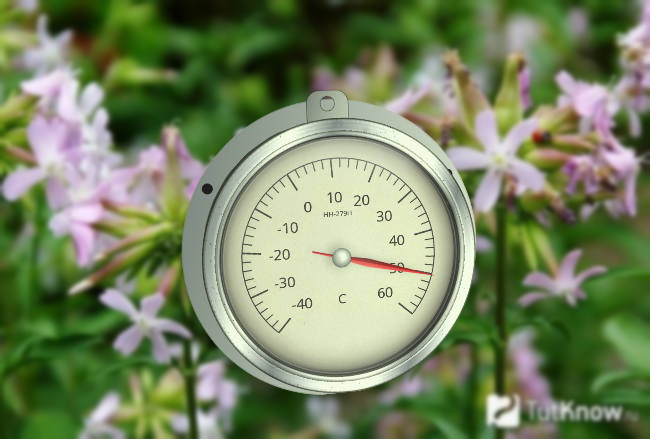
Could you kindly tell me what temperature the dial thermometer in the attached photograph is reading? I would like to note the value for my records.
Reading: 50 °C
